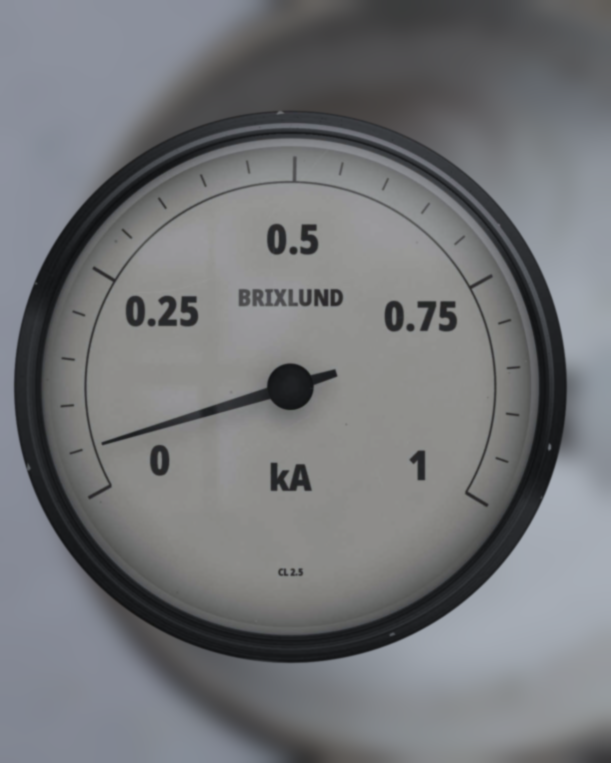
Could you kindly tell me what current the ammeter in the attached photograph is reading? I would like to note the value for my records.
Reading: 0.05 kA
